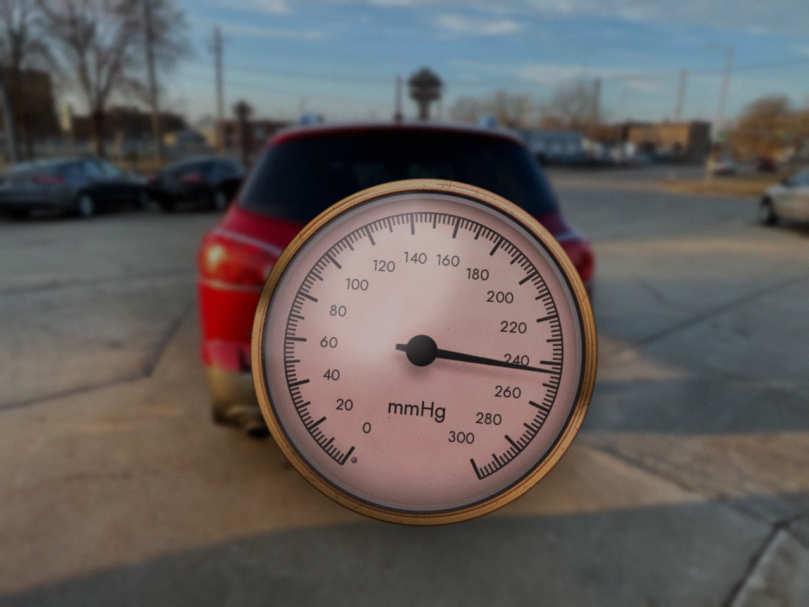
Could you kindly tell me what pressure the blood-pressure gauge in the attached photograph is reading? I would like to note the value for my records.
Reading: 244 mmHg
